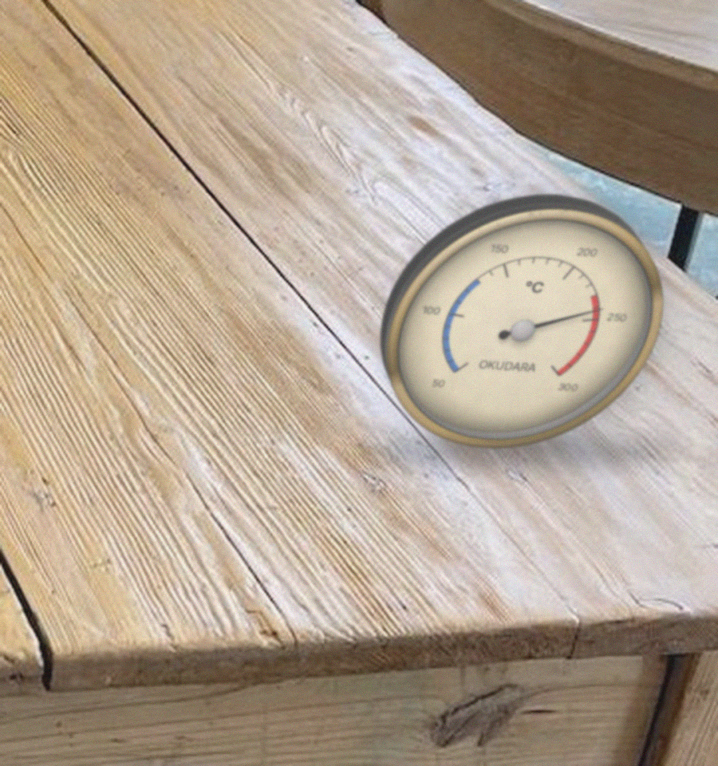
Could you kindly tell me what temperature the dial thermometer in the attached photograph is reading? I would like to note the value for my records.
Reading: 240 °C
